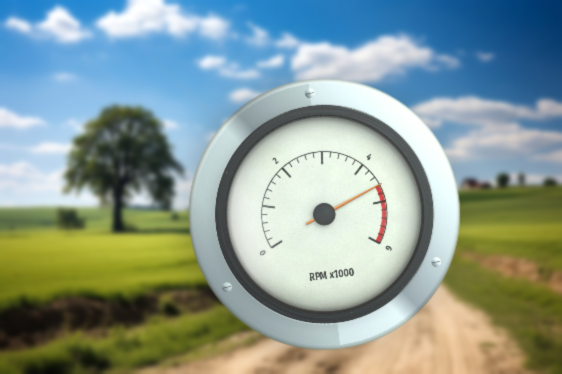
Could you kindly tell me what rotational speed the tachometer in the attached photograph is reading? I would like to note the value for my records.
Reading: 4600 rpm
